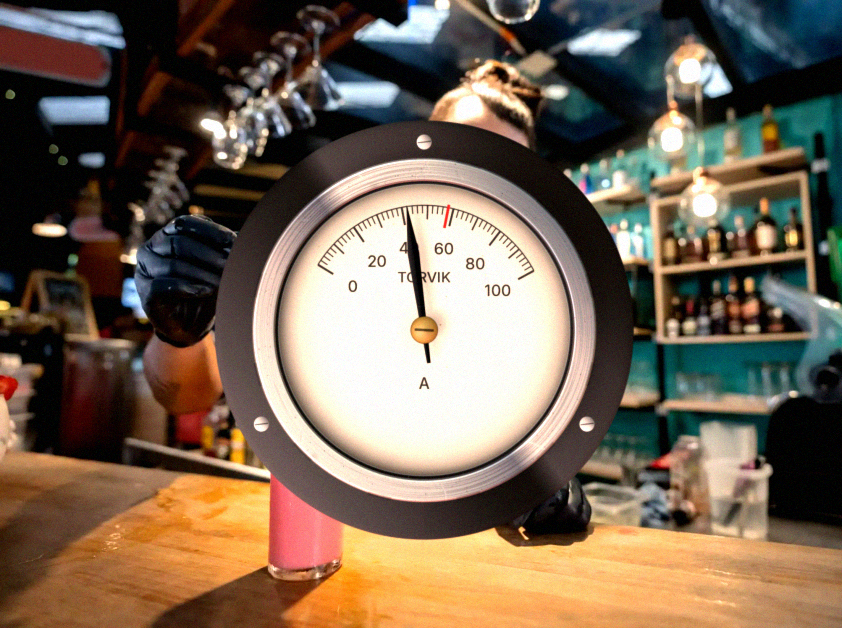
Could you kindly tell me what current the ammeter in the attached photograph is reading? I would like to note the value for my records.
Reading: 42 A
